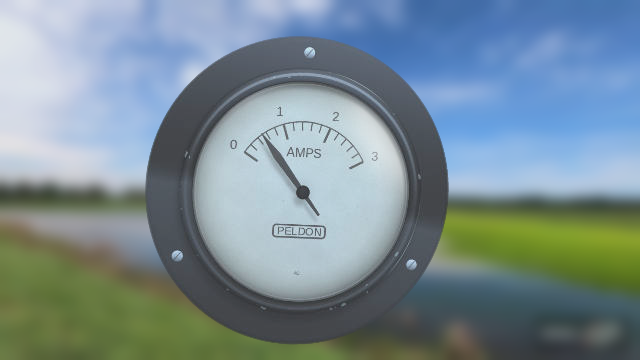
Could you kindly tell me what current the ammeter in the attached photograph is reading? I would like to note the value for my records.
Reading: 0.5 A
